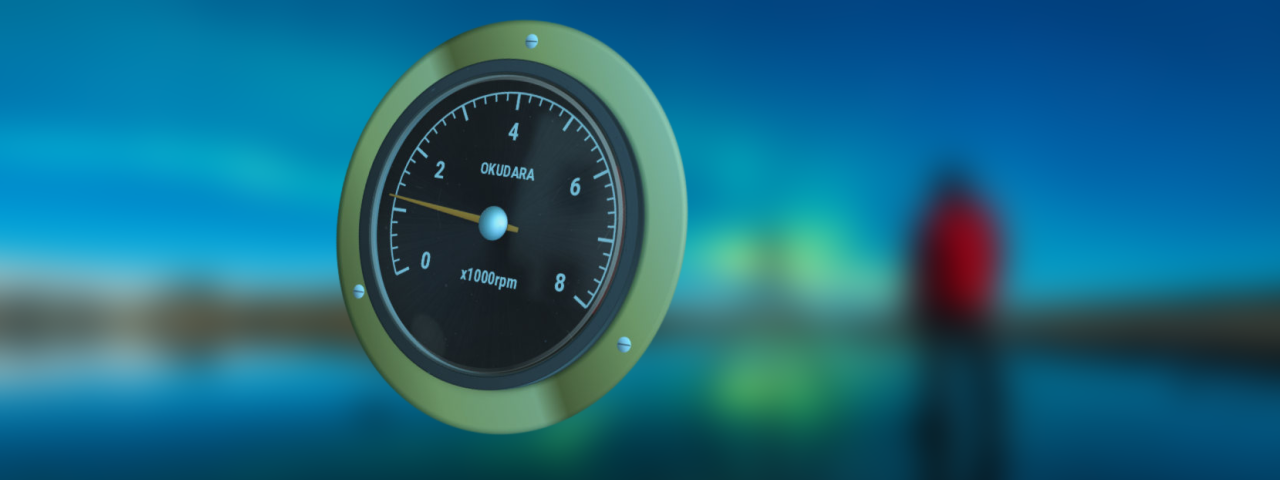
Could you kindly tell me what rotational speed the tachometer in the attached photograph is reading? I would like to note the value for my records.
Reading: 1200 rpm
